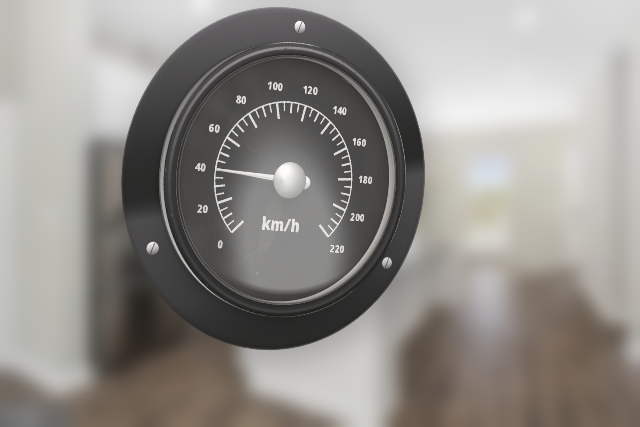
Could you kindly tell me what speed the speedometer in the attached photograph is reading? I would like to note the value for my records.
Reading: 40 km/h
